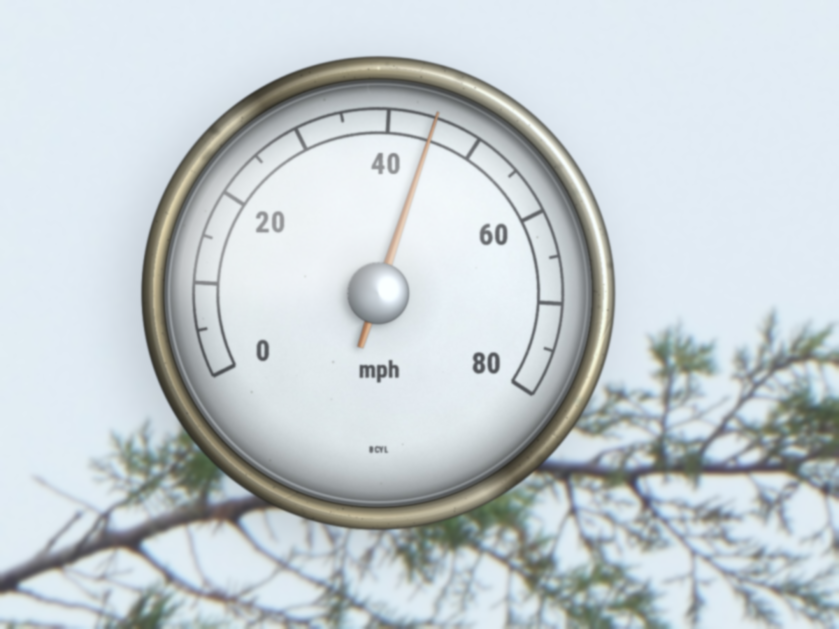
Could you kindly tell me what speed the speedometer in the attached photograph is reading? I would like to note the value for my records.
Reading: 45 mph
